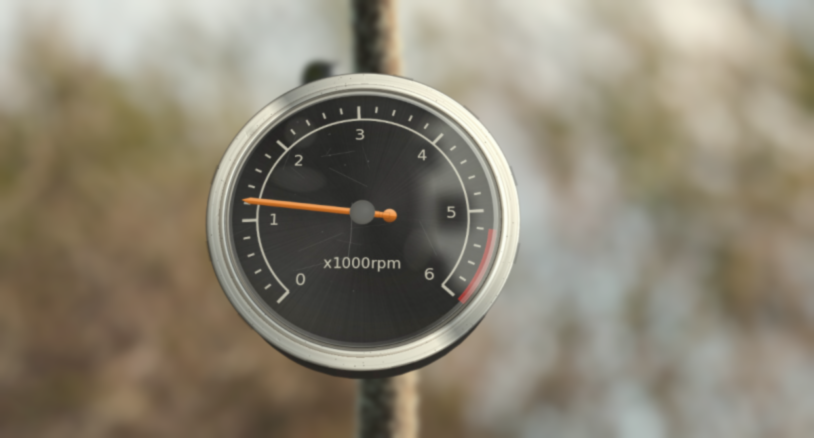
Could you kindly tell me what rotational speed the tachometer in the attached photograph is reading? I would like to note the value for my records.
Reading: 1200 rpm
